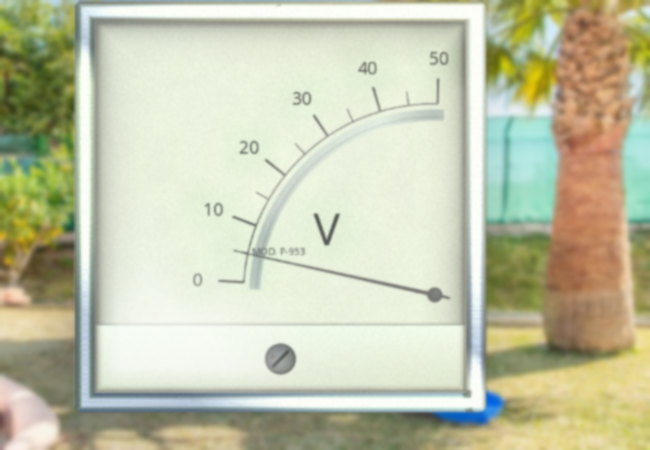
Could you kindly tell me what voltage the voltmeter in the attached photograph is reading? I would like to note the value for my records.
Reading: 5 V
